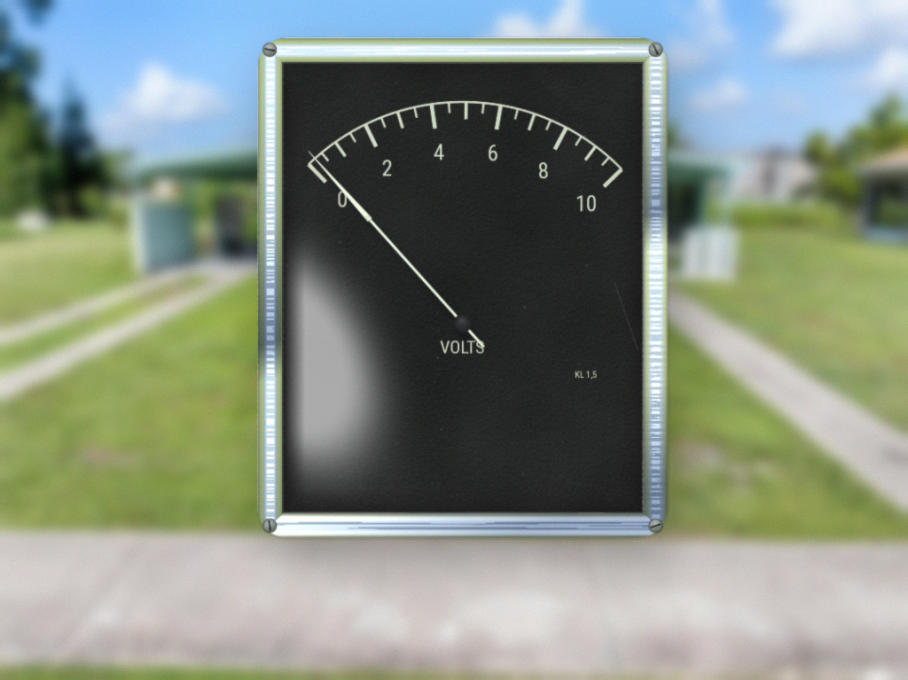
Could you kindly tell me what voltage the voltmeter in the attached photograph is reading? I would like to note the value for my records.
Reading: 0.25 V
